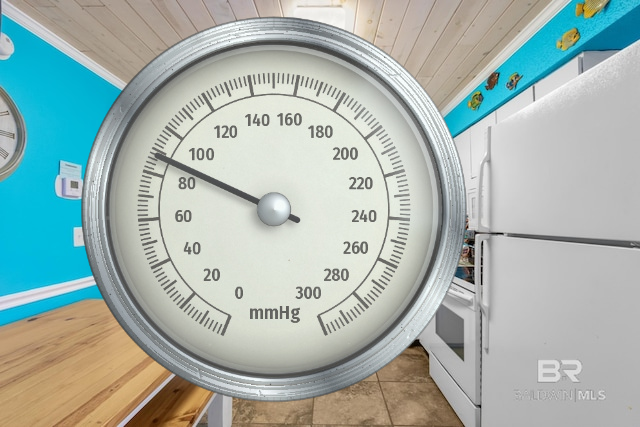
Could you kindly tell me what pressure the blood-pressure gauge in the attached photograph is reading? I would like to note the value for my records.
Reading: 88 mmHg
